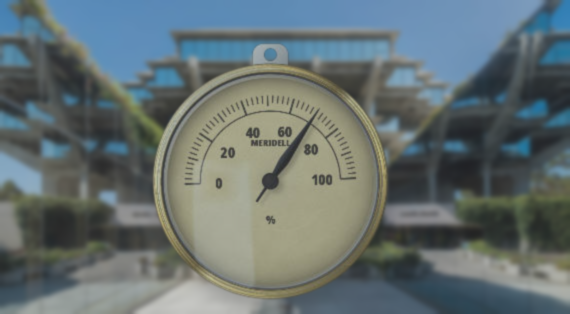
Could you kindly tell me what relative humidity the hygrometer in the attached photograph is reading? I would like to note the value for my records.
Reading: 70 %
